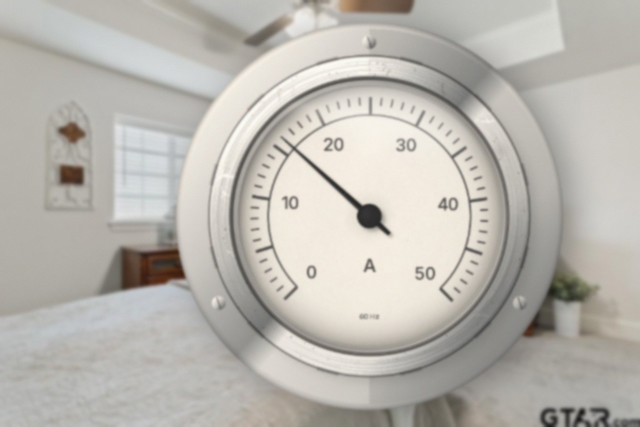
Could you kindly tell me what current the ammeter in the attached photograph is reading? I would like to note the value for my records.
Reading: 16 A
